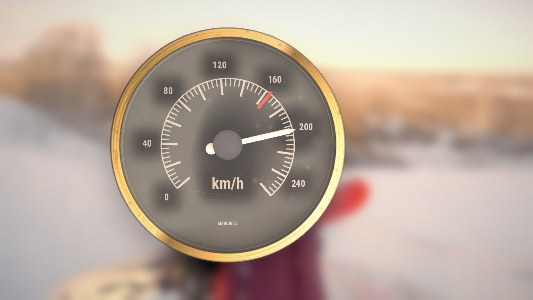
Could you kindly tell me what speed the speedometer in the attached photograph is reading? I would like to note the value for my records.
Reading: 200 km/h
